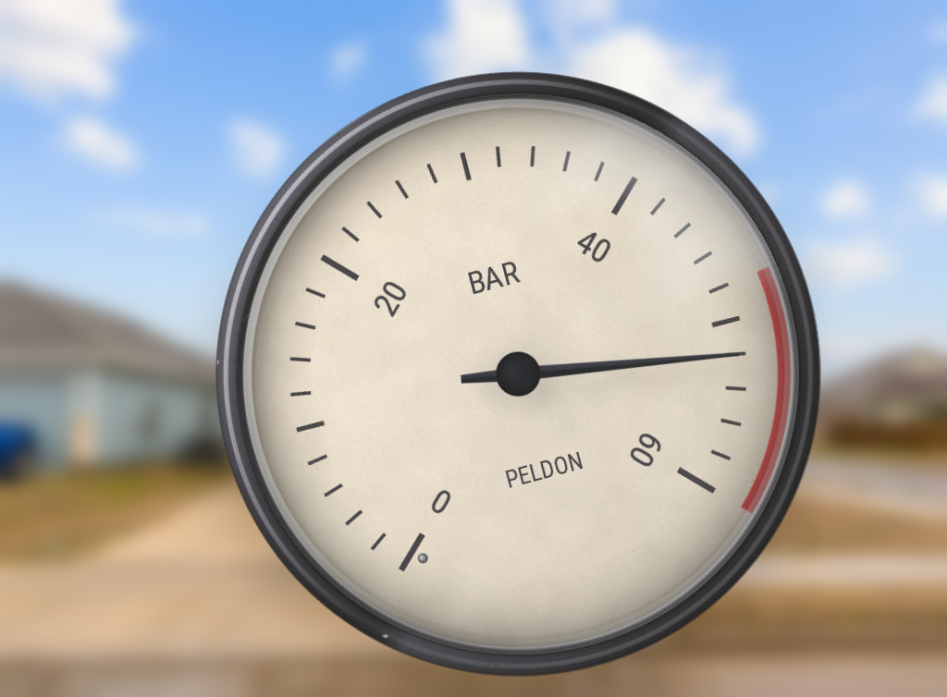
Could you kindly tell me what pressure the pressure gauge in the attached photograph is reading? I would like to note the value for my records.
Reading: 52 bar
